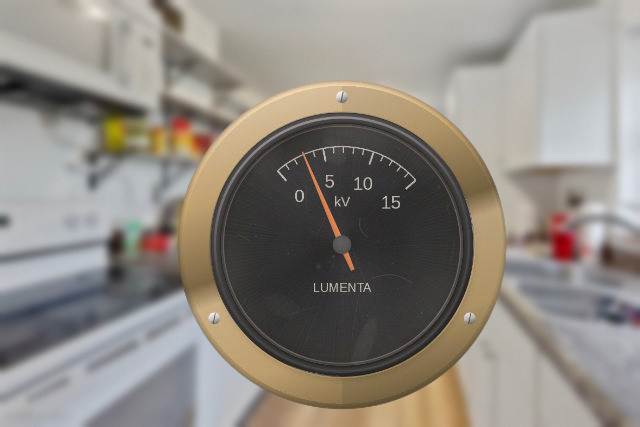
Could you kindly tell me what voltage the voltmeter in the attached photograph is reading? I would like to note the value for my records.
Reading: 3 kV
